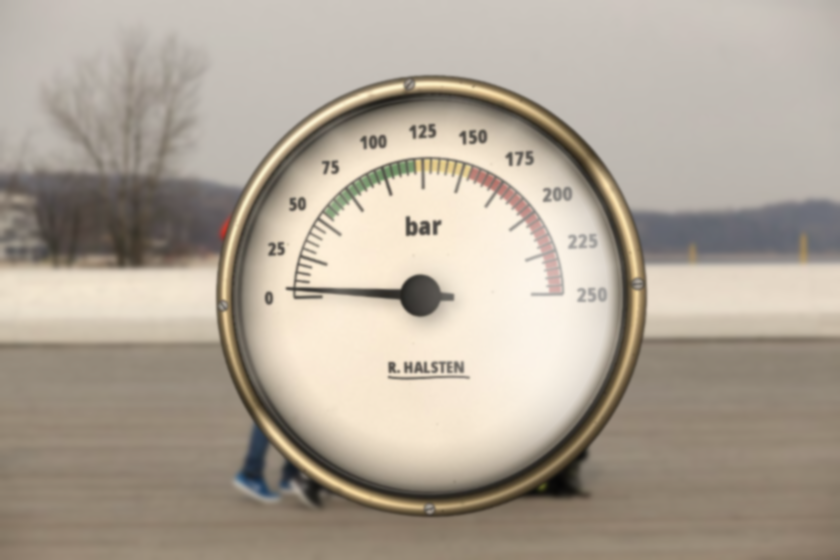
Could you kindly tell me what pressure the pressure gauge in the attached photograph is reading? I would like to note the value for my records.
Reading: 5 bar
